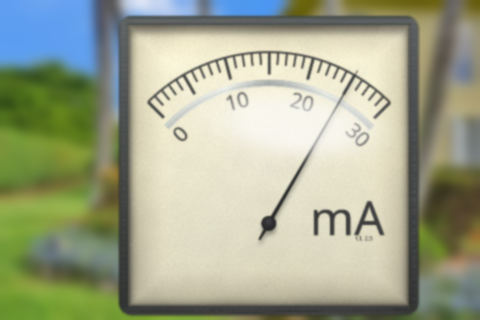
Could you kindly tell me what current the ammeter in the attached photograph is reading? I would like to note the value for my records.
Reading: 25 mA
